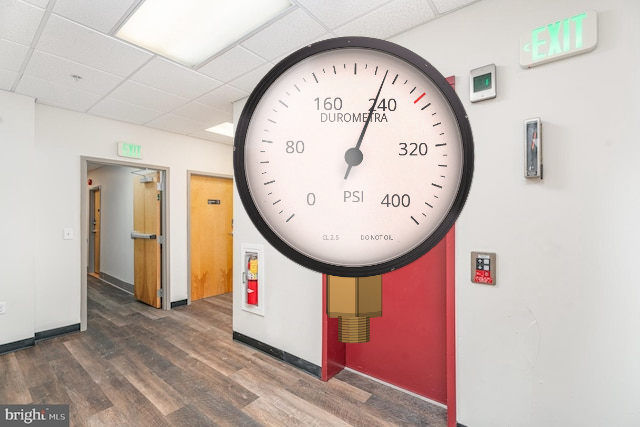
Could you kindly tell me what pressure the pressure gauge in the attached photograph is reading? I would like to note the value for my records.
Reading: 230 psi
